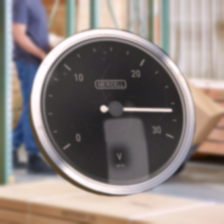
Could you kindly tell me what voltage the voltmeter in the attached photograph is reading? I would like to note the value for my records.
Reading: 27 V
